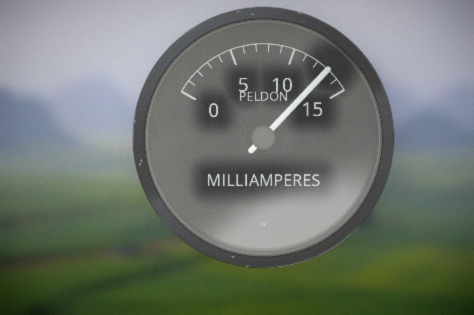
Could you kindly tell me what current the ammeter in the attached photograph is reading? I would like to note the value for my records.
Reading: 13 mA
